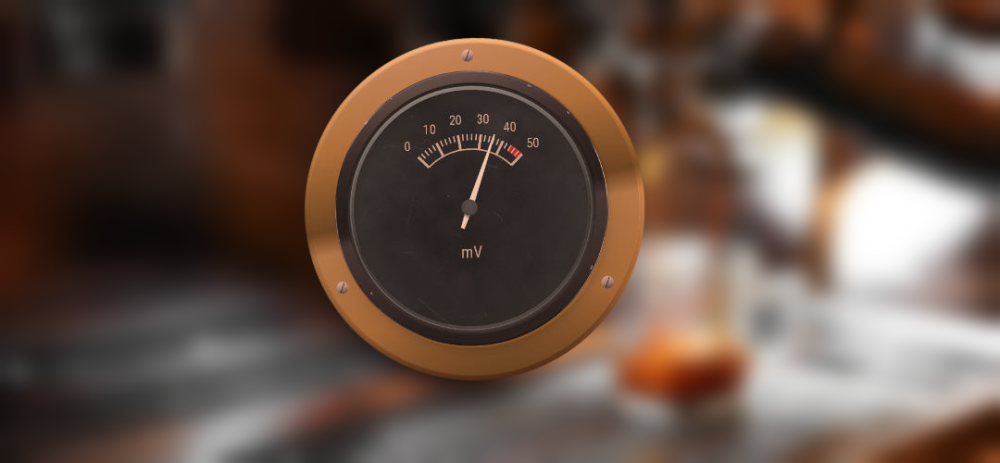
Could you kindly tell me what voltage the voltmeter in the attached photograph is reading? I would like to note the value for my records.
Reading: 36 mV
